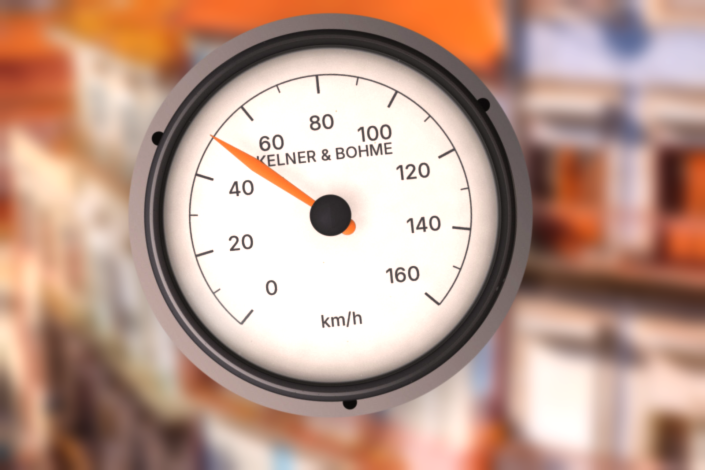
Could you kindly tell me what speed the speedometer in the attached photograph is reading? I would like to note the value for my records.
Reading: 50 km/h
